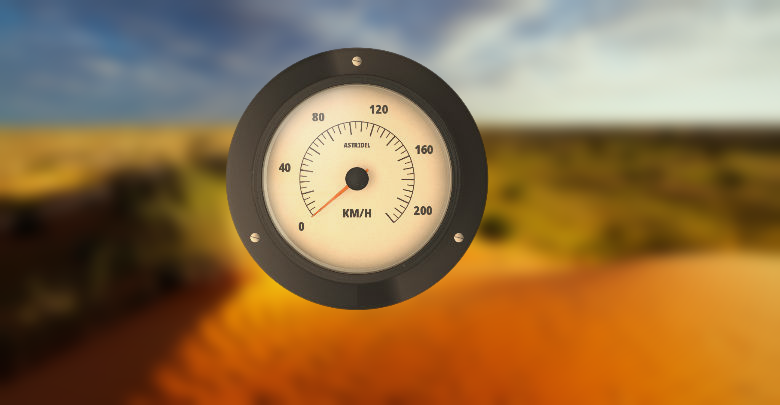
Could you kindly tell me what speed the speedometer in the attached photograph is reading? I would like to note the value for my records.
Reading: 0 km/h
